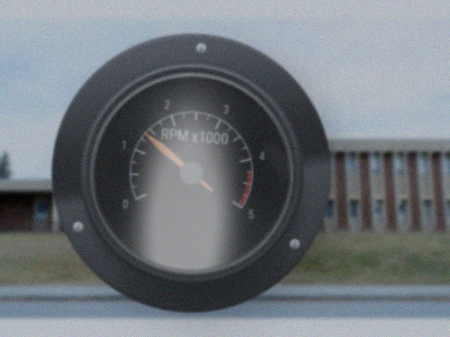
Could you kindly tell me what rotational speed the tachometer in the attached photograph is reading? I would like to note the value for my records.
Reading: 1375 rpm
